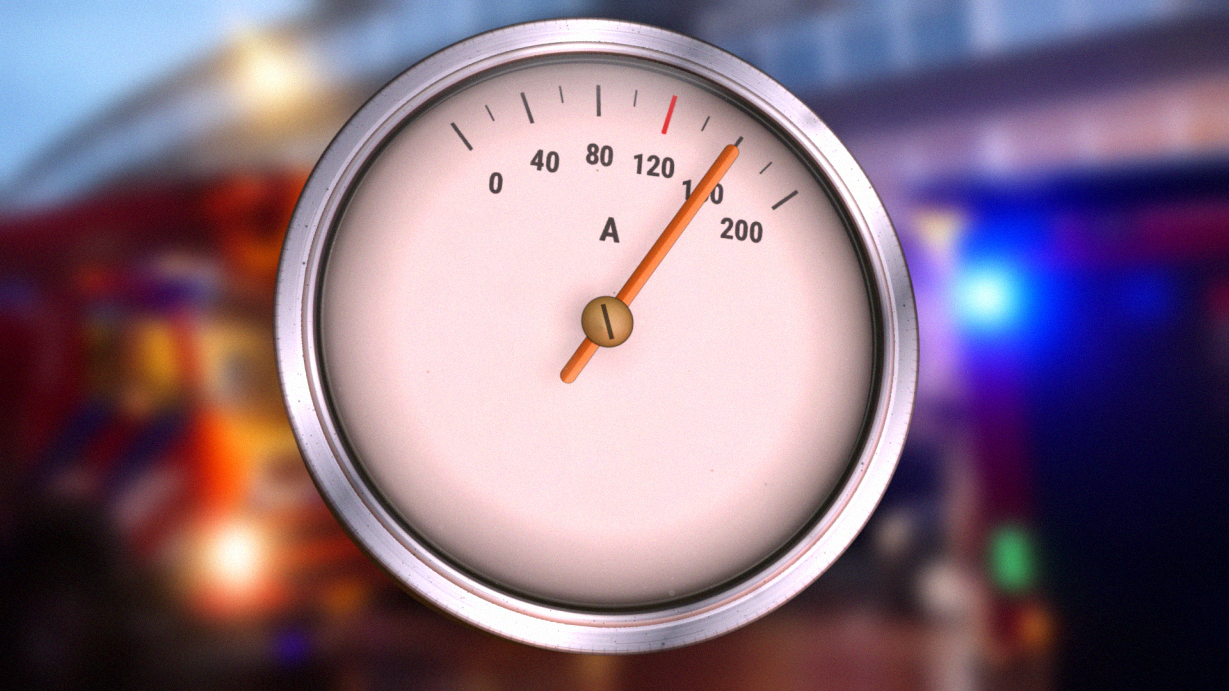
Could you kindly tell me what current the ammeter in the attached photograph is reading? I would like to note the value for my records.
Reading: 160 A
